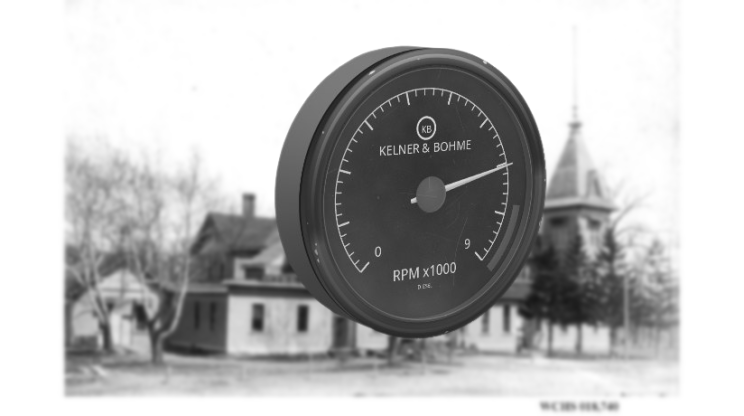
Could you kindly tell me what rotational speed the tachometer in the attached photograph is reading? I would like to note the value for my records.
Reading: 7000 rpm
